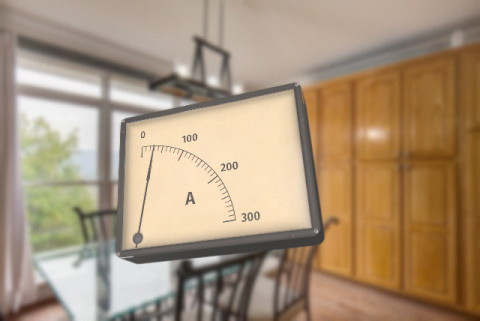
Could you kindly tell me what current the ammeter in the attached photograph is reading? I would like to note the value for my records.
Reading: 30 A
